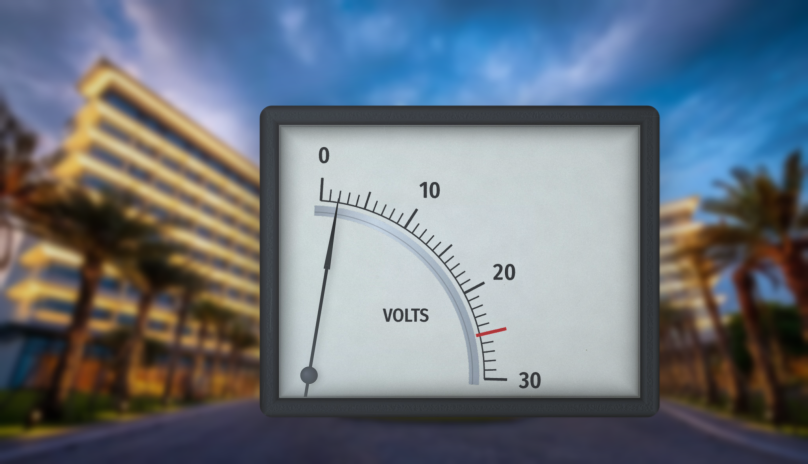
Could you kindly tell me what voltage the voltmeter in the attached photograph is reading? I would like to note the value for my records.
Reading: 2 V
